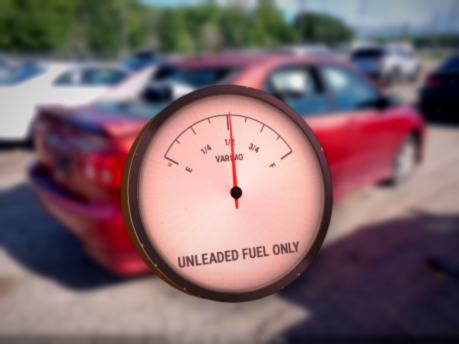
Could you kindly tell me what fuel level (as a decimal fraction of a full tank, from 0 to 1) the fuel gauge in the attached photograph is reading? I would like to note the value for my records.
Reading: 0.5
